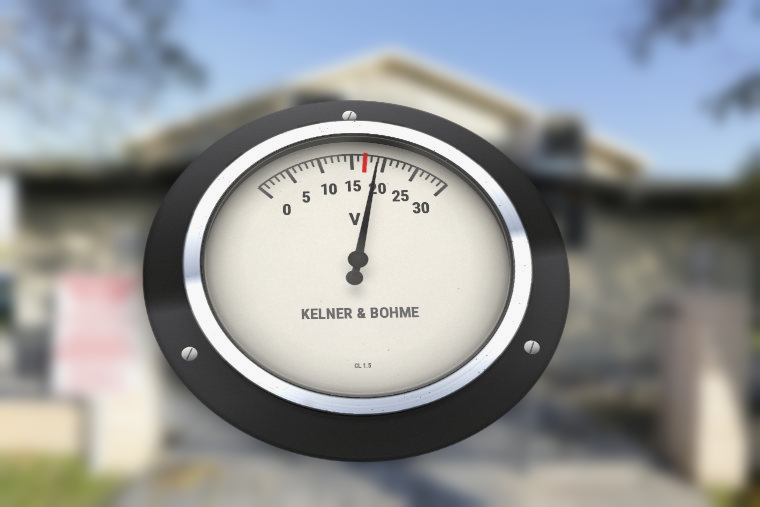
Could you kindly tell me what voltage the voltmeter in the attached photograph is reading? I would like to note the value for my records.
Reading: 19 V
